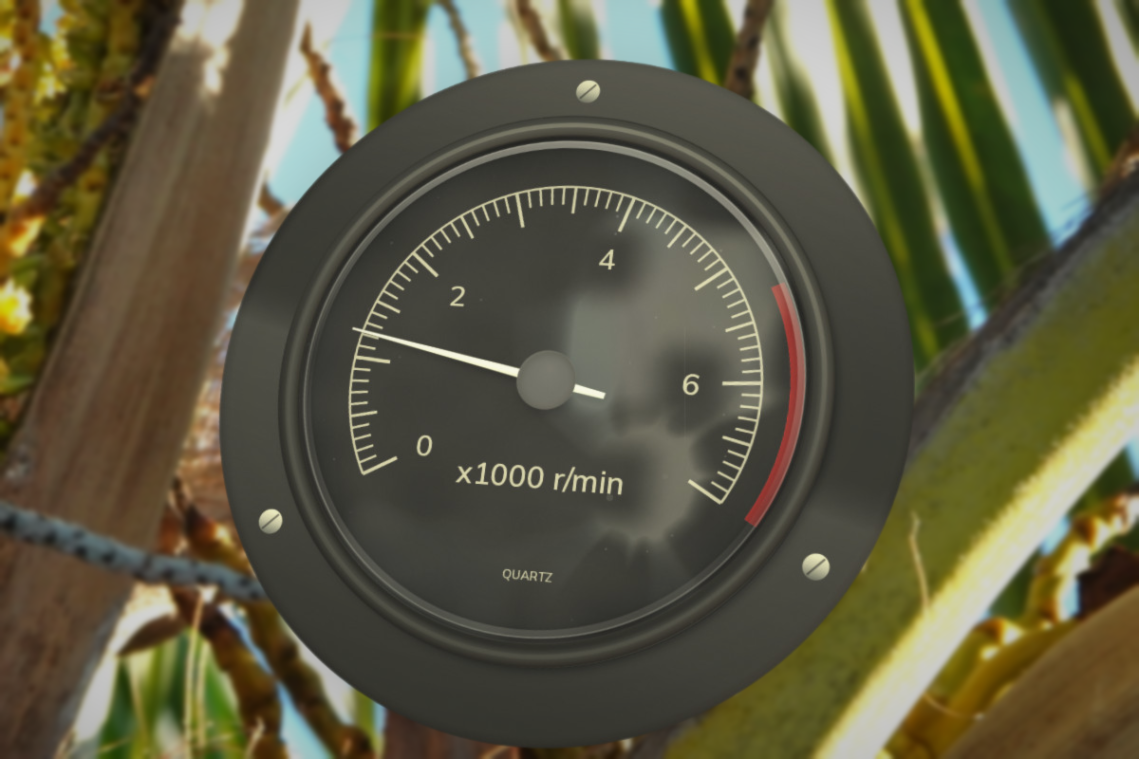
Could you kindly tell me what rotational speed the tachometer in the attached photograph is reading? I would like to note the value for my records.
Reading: 1200 rpm
